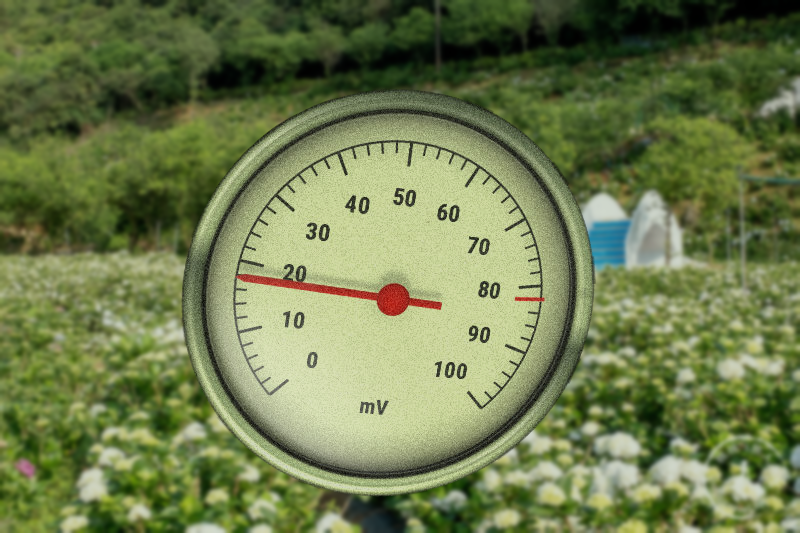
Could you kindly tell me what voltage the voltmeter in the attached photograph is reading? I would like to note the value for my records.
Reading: 18 mV
